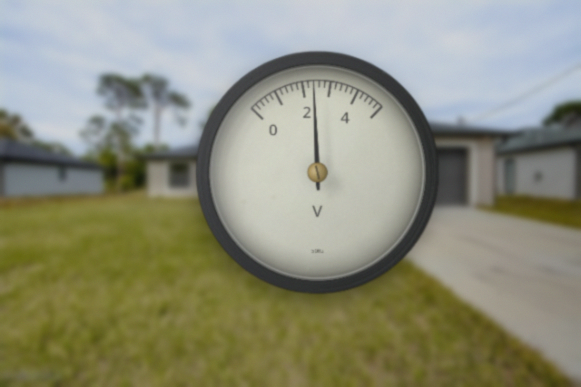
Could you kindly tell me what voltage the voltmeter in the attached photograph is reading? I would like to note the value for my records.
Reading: 2.4 V
